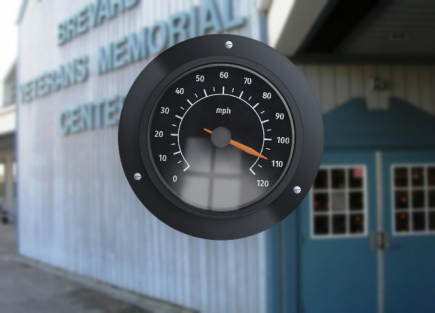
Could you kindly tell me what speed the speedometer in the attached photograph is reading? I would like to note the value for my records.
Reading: 110 mph
